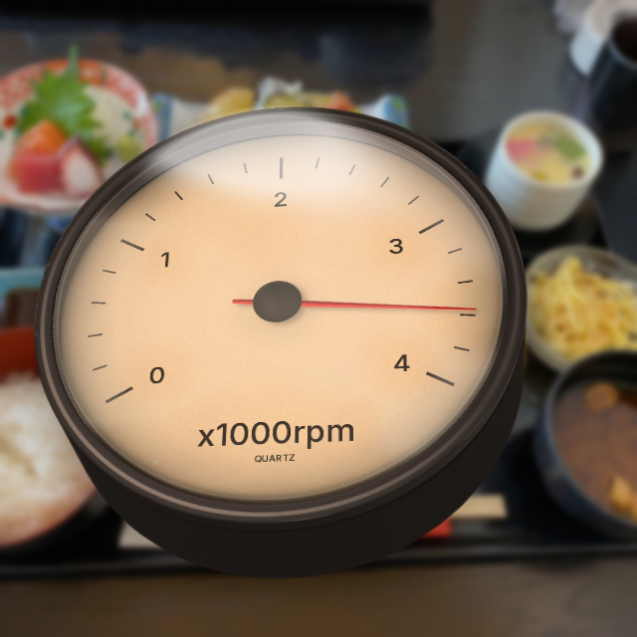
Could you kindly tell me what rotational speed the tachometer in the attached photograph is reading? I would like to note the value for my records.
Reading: 3600 rpm
